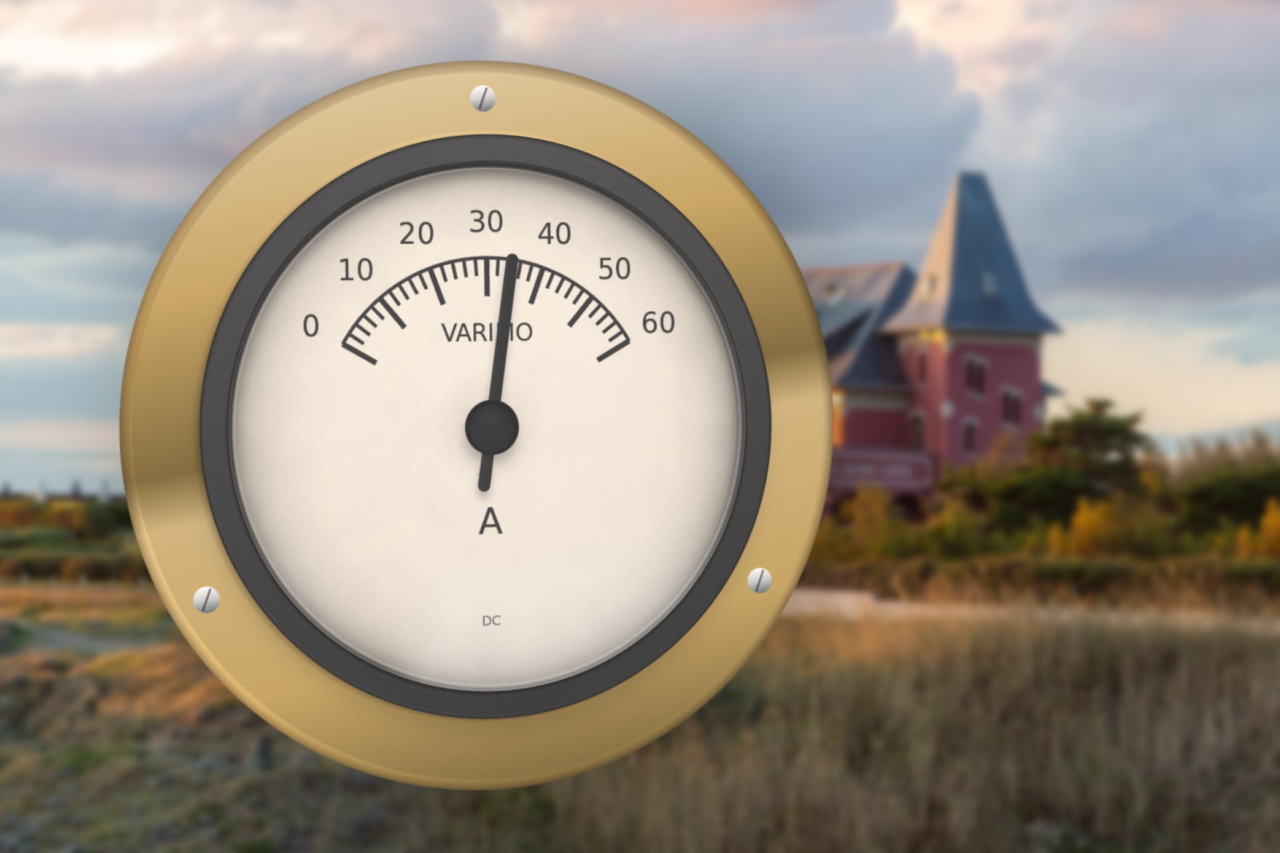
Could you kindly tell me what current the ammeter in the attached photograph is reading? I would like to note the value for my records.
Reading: 34 A
